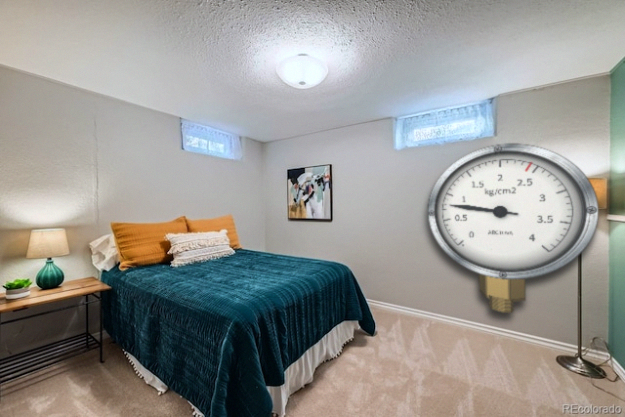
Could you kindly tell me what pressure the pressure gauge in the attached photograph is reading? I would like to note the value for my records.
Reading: 0.8 kg/cm²
